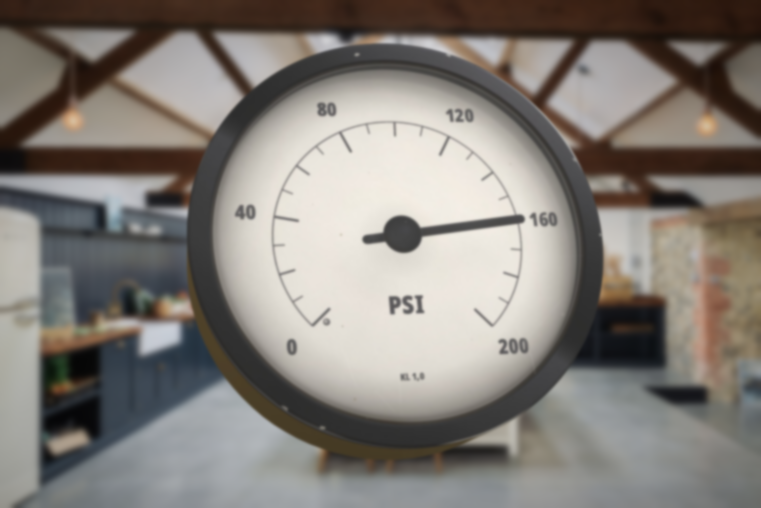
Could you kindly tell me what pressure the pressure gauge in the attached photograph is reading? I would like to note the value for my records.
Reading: 160 psi
